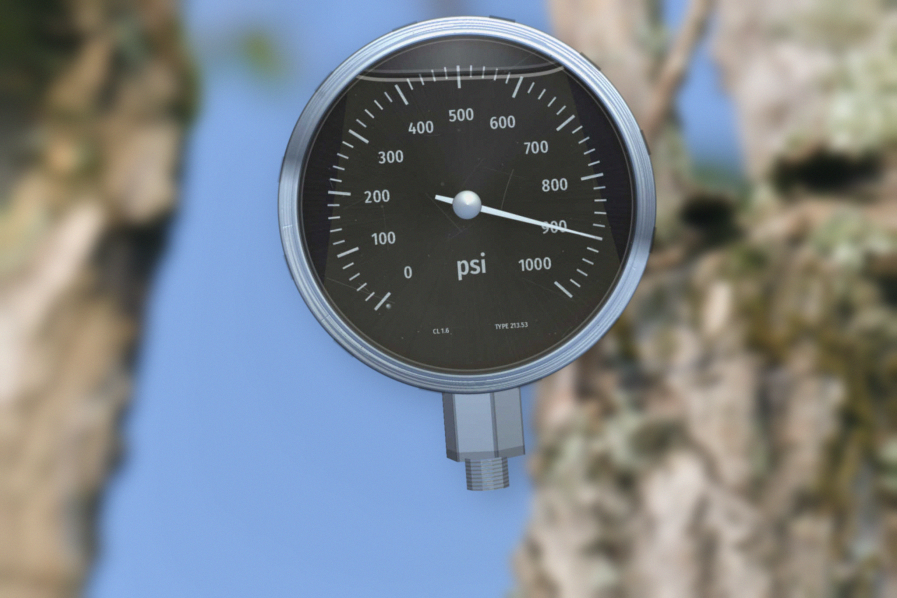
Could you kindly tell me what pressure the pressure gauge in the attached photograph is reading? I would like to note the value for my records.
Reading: 900 psi
